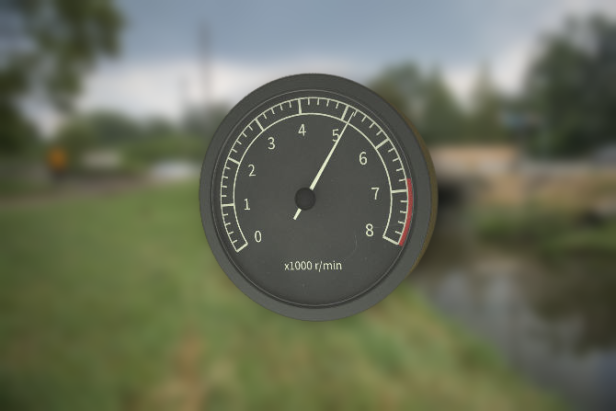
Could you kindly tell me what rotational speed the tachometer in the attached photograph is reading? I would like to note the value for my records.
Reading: 5200 rpm
